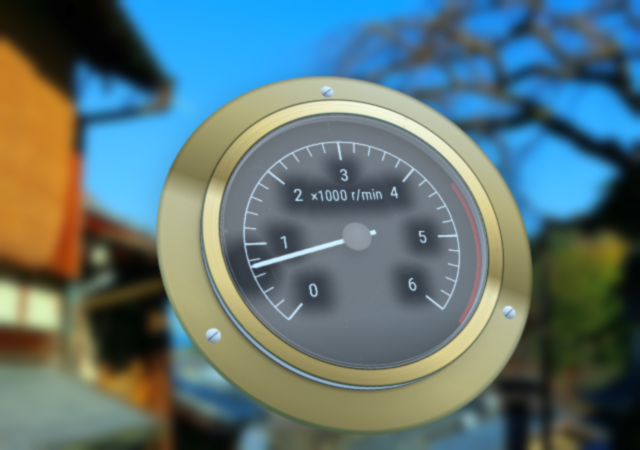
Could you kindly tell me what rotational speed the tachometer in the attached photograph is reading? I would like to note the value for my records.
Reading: 700 rpm
